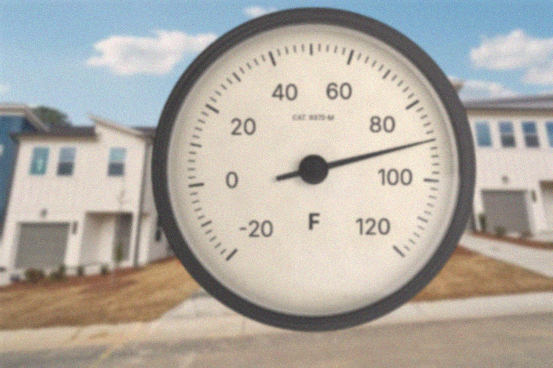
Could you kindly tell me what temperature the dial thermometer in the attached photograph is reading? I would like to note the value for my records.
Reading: 90 °F
